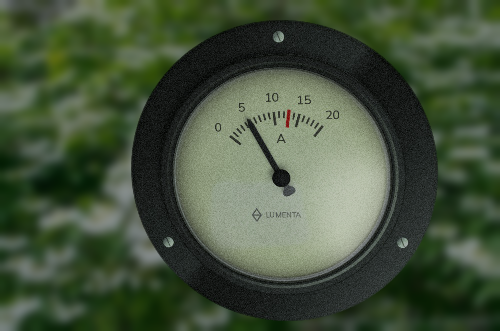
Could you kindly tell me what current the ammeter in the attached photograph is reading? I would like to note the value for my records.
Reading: 5 A
